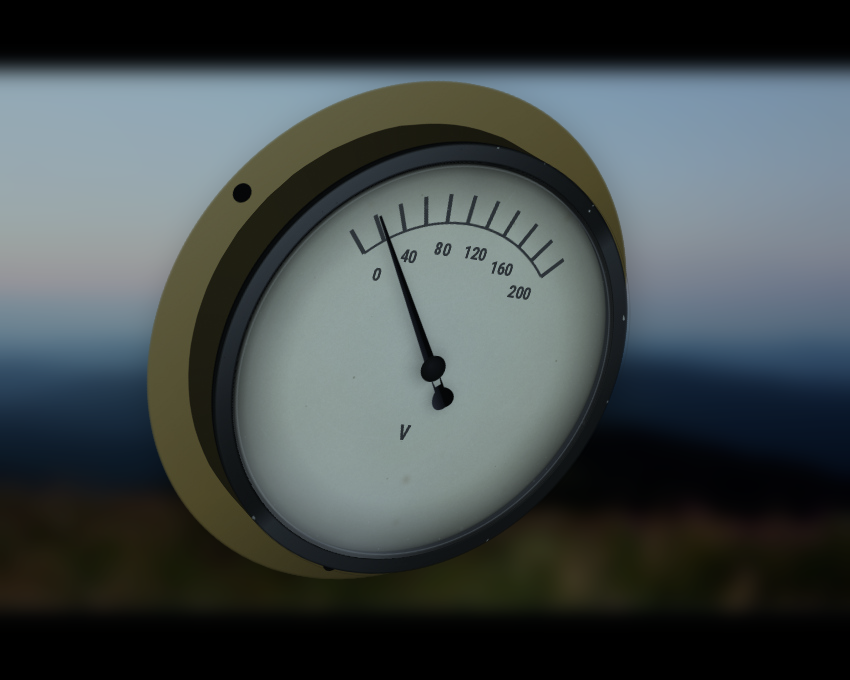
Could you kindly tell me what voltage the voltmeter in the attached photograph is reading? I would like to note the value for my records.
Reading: 20 V
